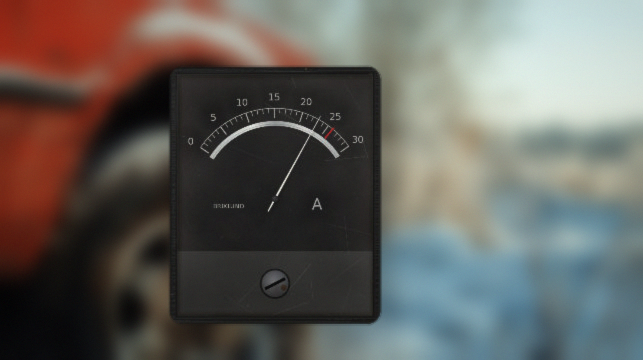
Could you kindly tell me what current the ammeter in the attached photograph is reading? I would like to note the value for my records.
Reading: 23 A
